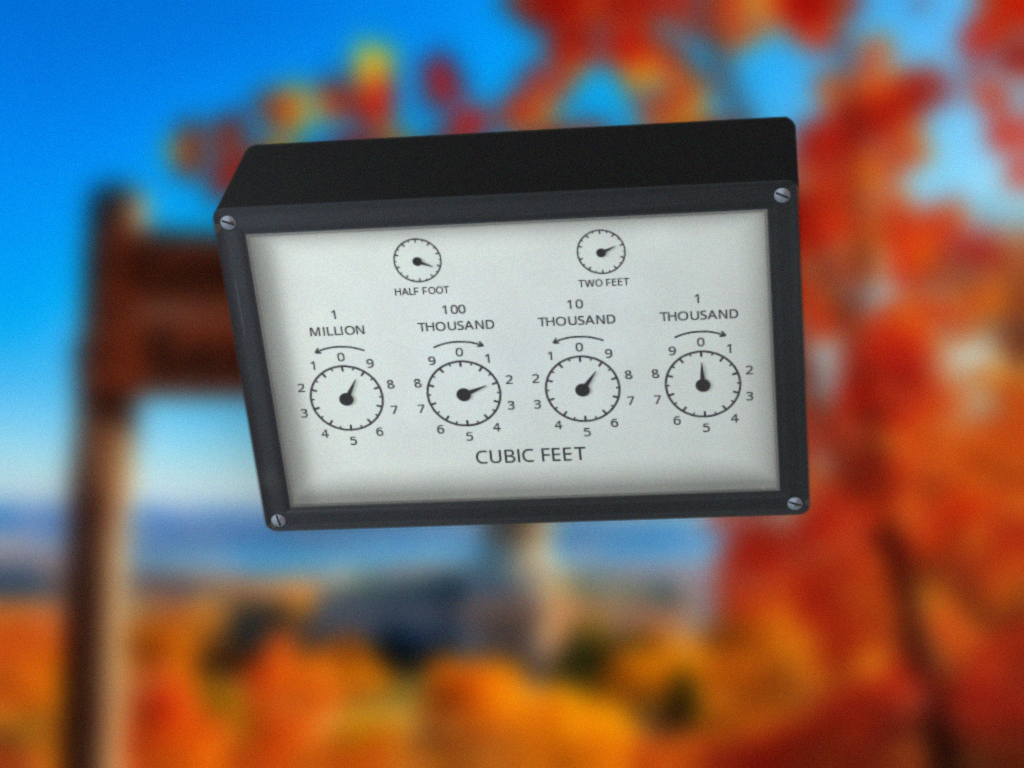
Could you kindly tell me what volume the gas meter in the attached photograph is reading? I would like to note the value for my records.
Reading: 919000 ft³
